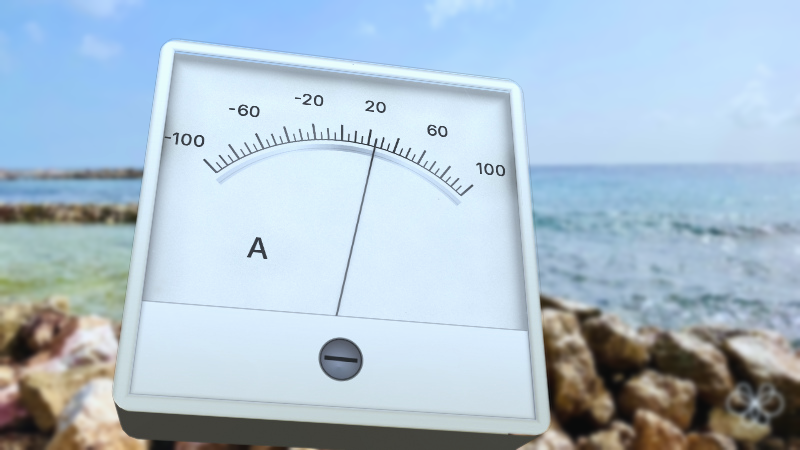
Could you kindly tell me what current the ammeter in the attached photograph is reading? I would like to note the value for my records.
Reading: 25 A
